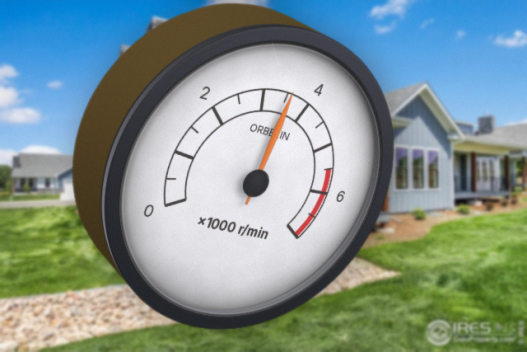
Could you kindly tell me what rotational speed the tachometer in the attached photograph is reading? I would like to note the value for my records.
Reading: 3500 rpm
